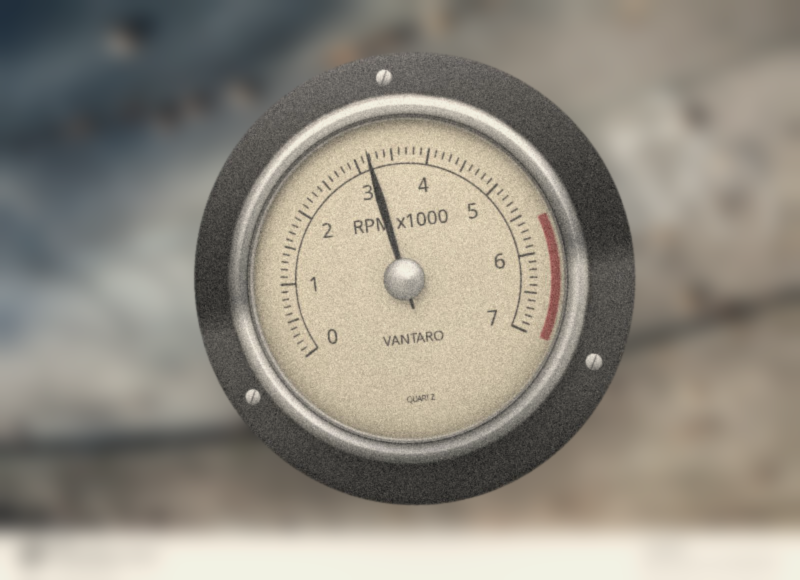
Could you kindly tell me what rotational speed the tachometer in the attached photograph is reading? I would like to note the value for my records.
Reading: 3200 rpm
